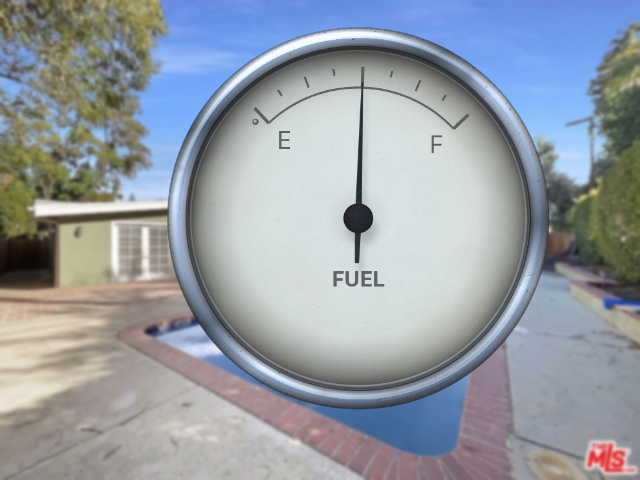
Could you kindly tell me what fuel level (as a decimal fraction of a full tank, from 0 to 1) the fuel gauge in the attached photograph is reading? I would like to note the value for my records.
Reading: 0.5
